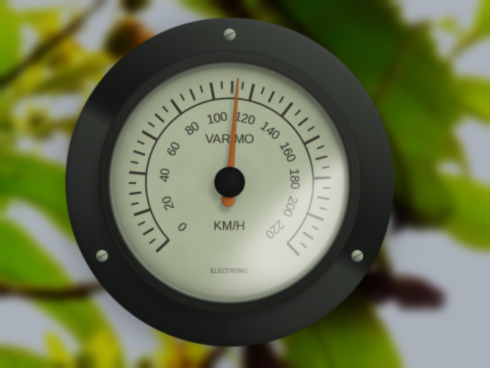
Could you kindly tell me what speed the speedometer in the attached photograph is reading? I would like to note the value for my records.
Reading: 112.5 km/h
